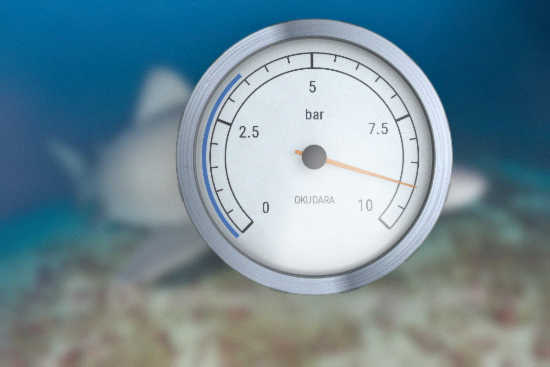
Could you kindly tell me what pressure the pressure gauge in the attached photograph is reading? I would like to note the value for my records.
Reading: 9 bar
